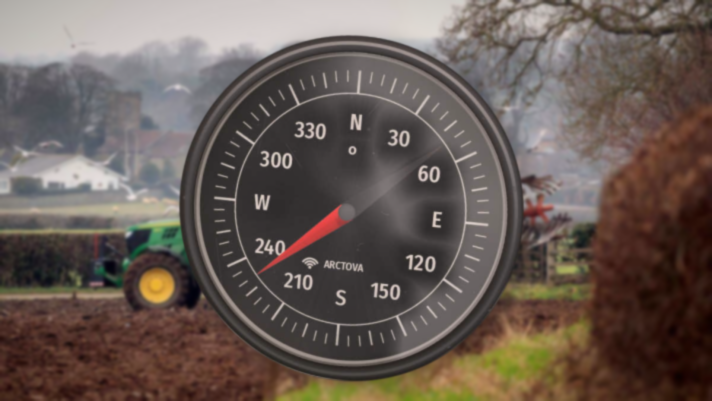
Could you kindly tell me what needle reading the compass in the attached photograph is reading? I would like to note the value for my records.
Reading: 230 °
